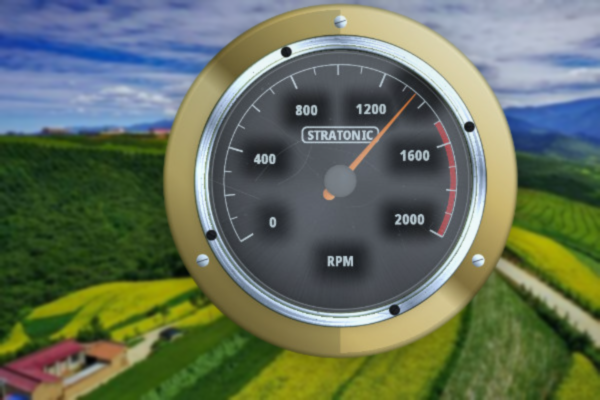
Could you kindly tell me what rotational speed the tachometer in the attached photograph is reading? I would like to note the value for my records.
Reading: 1350 rpm
